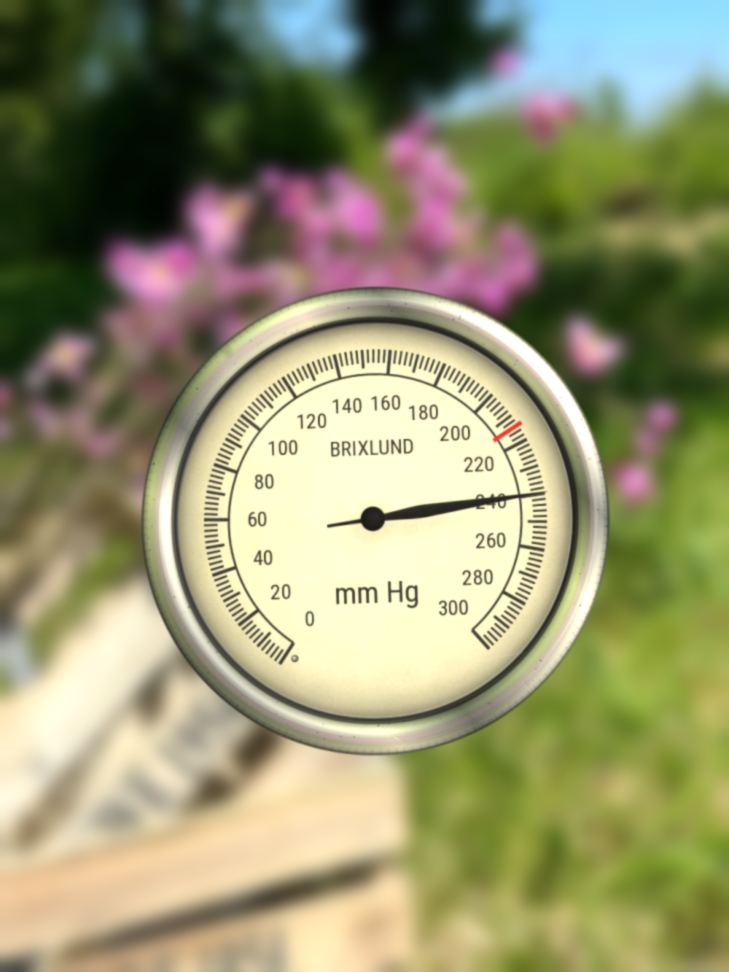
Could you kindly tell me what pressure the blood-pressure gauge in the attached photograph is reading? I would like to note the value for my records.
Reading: 240 mmHg
